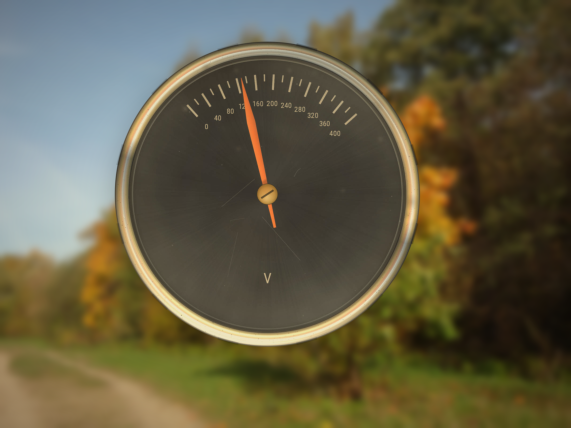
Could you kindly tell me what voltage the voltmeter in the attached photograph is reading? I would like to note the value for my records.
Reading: 130 V
